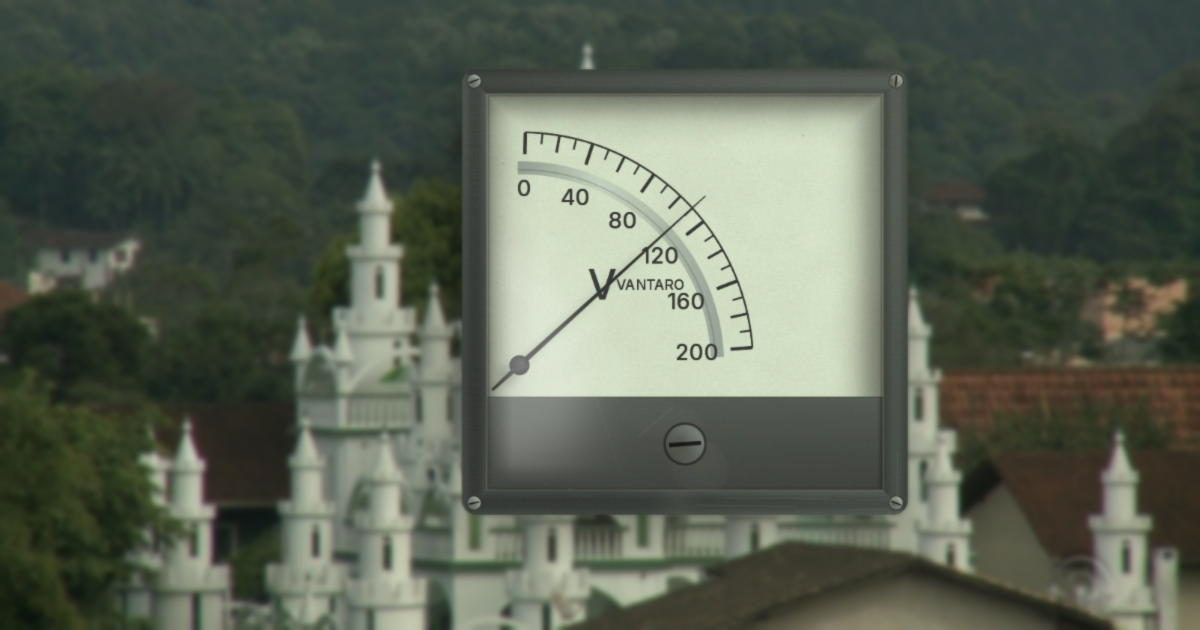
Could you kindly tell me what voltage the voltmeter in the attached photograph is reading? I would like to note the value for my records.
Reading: 110 V
